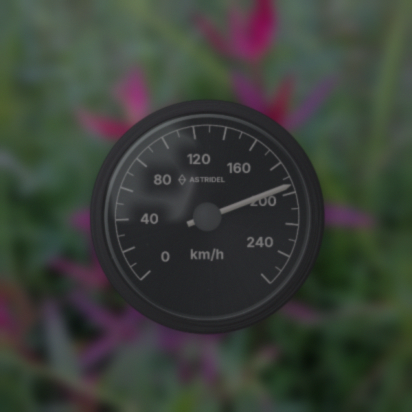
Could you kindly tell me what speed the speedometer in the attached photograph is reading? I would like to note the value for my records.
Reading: 195 km/h
